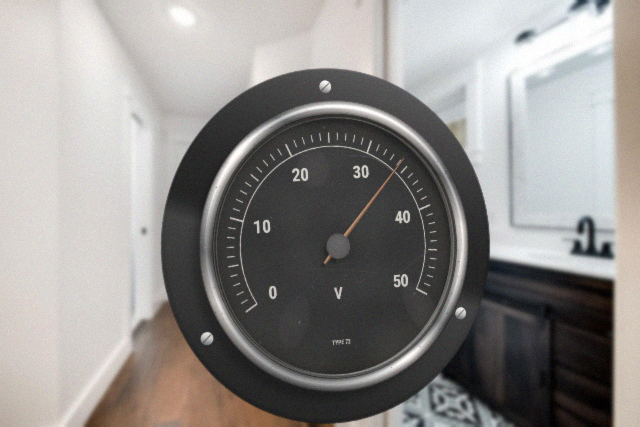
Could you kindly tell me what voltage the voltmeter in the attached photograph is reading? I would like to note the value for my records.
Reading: 34 V
